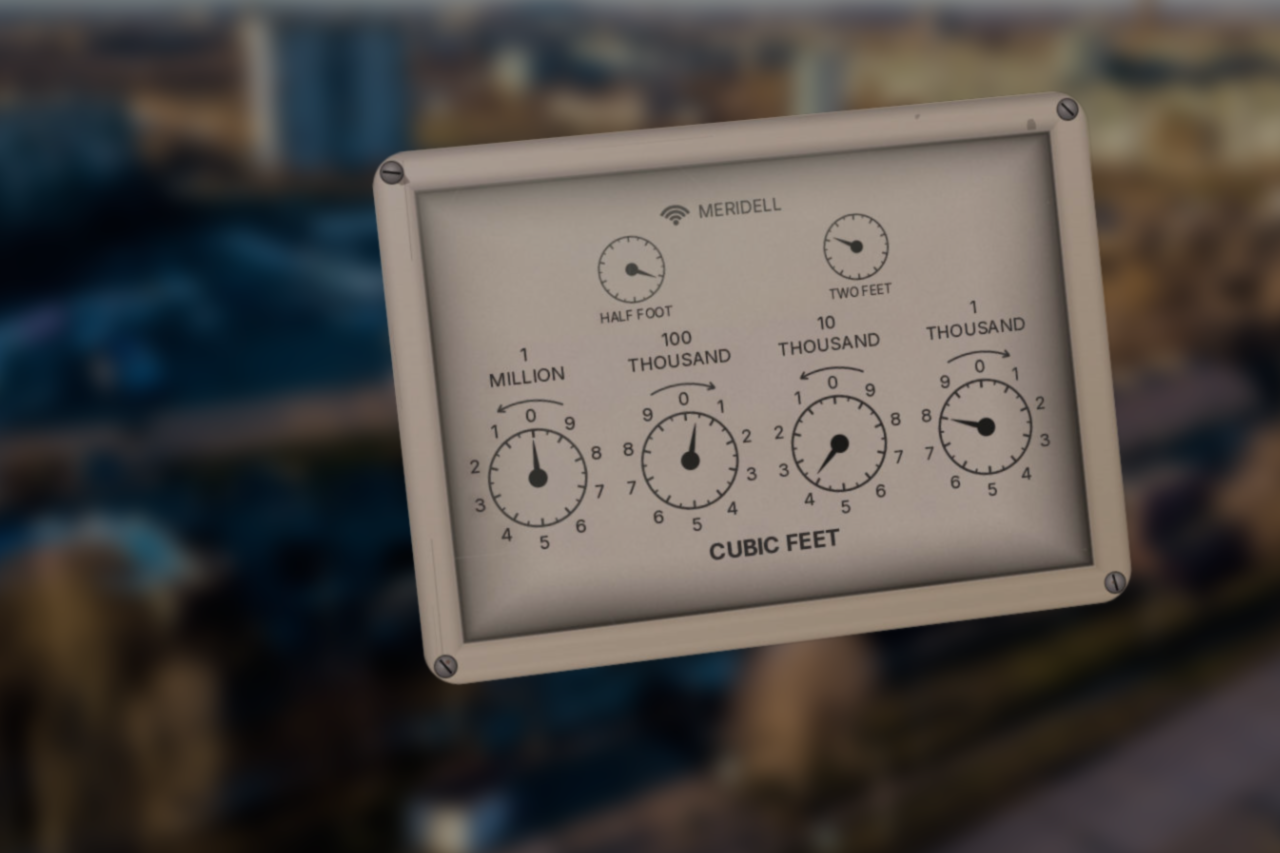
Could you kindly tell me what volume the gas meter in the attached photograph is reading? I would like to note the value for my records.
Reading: 3800 ft³
